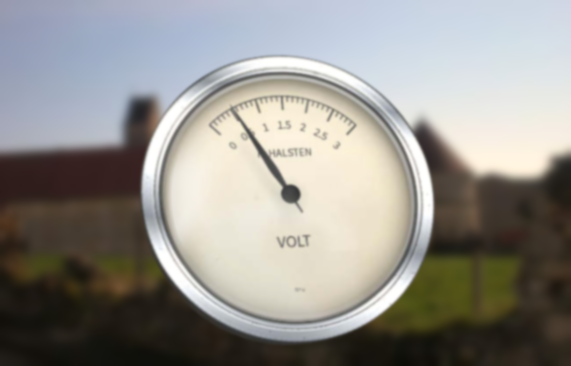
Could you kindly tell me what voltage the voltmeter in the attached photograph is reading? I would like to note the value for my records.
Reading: 0.5 V
